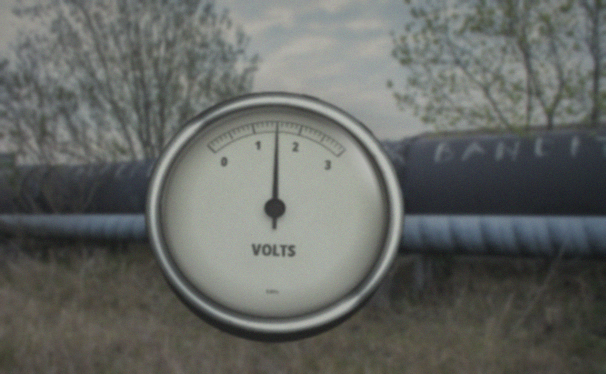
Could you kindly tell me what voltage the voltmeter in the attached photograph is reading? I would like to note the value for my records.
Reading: 1.5 V
